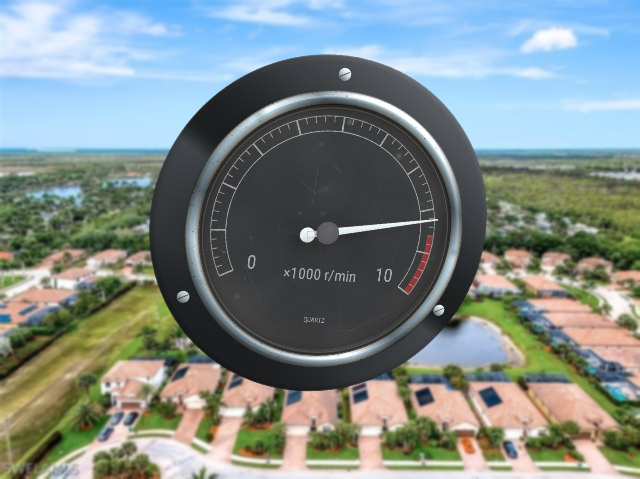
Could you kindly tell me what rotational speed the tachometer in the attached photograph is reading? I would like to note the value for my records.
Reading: 8200 rpm
